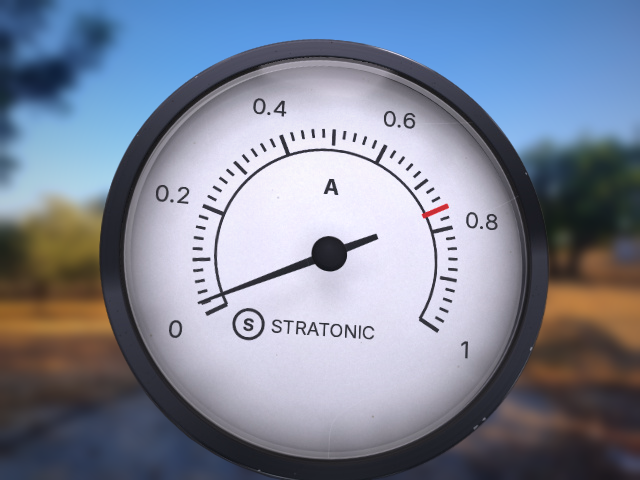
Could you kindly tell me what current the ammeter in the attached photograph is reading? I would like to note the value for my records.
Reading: 0.02 A
